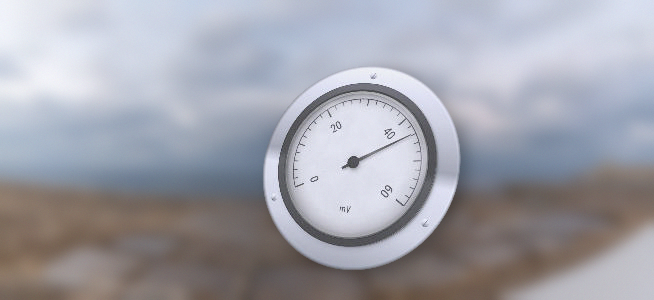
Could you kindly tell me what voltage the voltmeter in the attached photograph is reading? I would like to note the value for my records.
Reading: 44 mV
